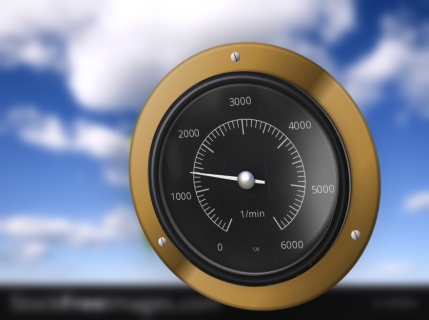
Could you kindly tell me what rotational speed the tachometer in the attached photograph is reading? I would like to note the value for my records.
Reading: 1400 rpm
